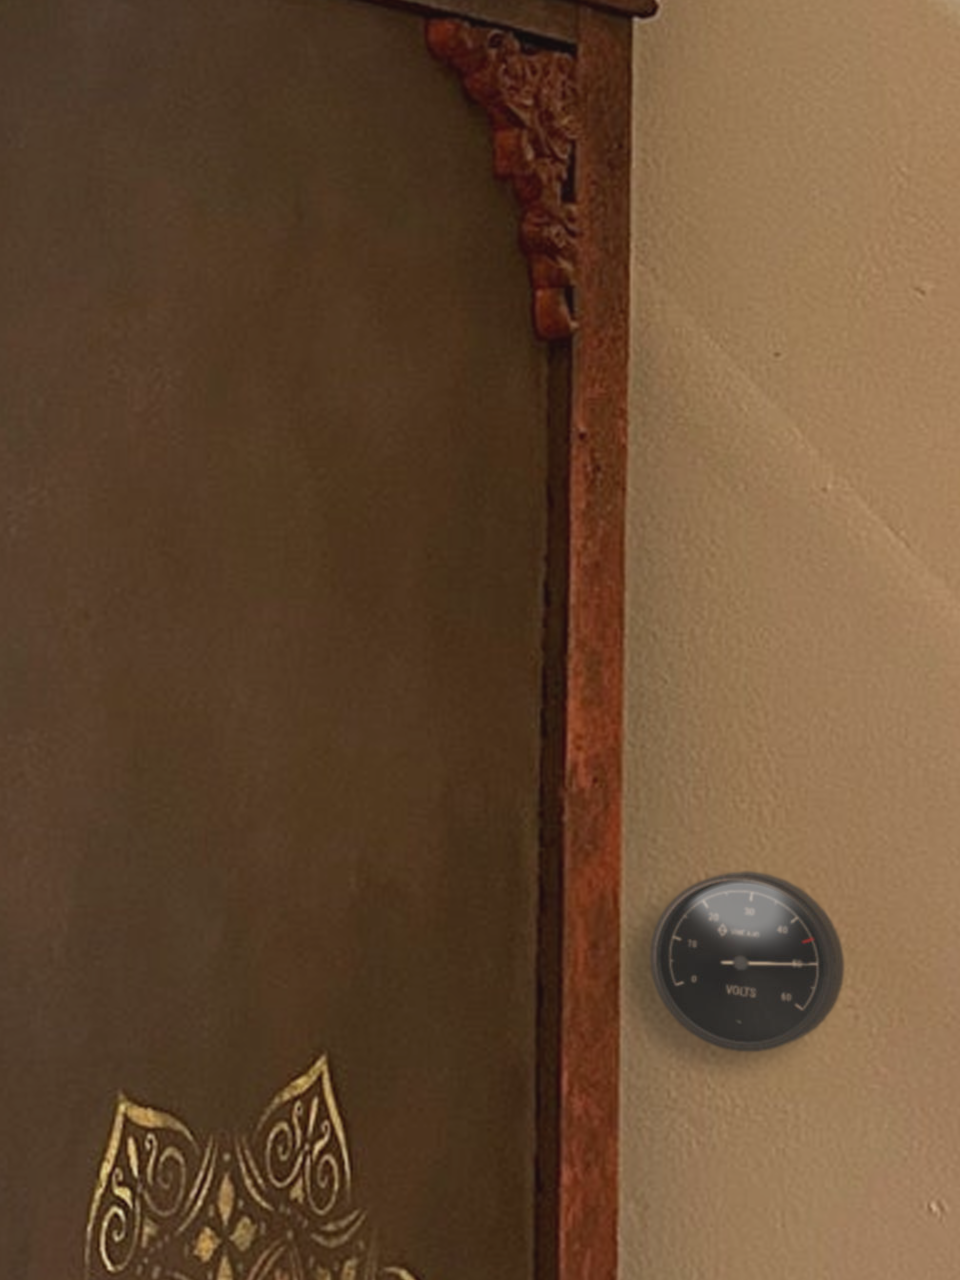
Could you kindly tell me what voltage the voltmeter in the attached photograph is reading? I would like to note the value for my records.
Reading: 50 V
